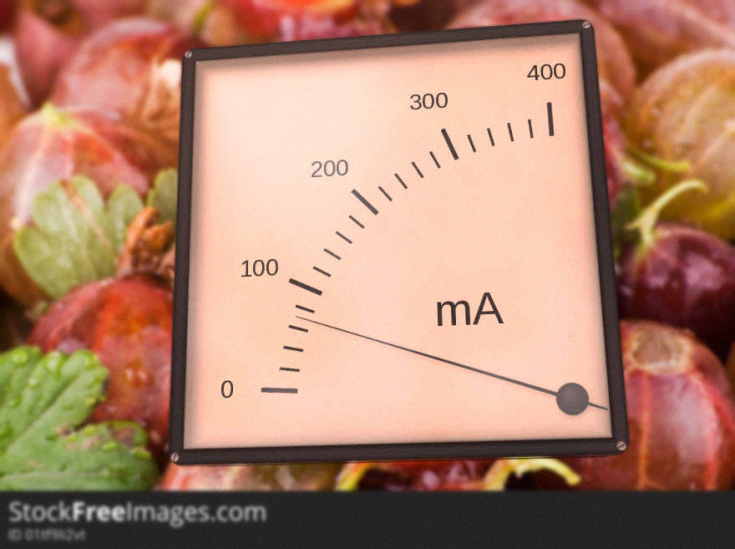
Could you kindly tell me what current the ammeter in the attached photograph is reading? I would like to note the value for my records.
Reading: 70 mA
